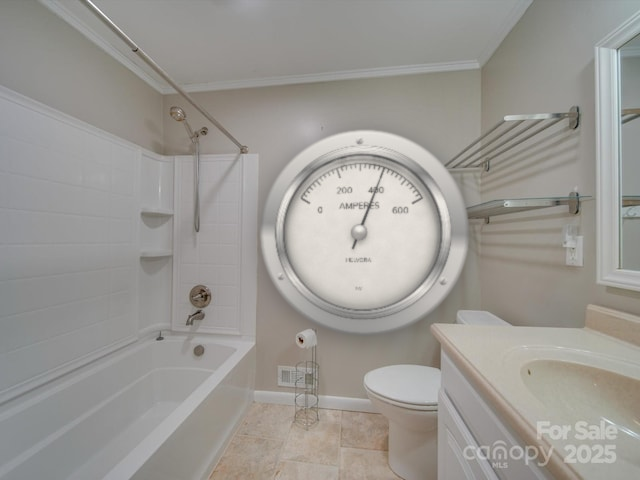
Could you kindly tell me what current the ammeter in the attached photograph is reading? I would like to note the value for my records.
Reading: 400 A
